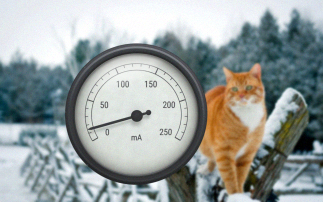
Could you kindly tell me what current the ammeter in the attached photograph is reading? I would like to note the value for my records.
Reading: 15 mA
